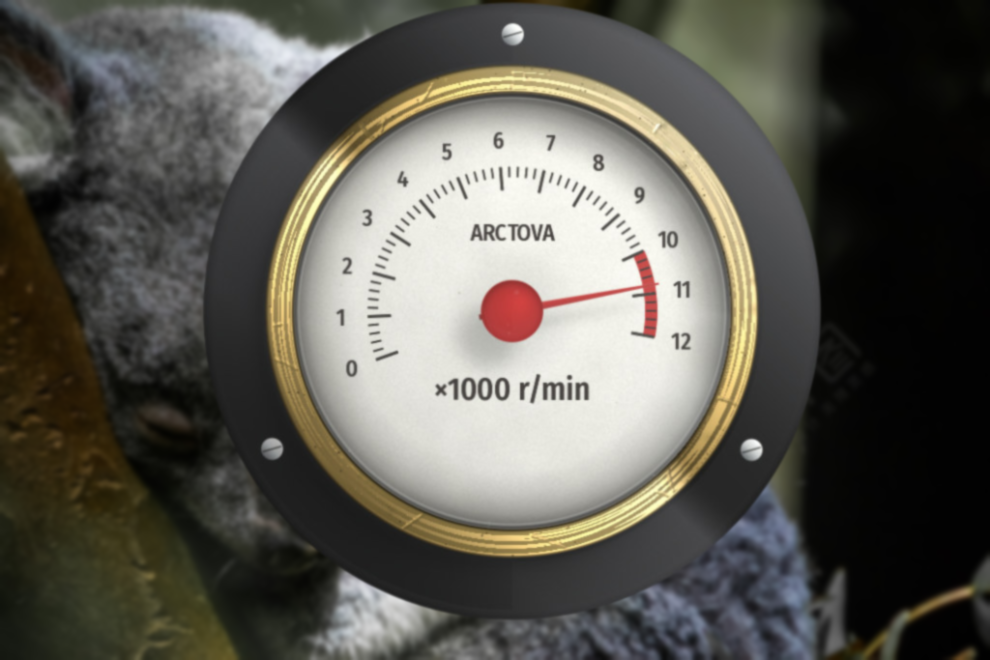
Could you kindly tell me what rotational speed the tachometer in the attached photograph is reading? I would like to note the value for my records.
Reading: 10800 rpm
